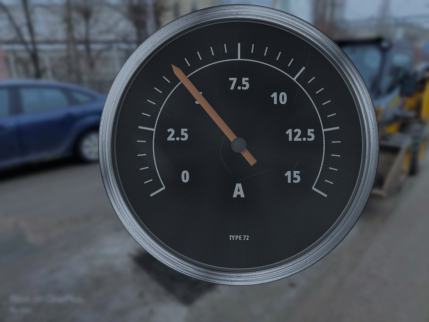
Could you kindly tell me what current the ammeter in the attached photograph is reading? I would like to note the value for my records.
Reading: 5 A
